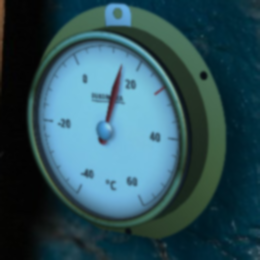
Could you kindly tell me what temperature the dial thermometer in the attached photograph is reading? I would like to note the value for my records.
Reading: 16 °C
